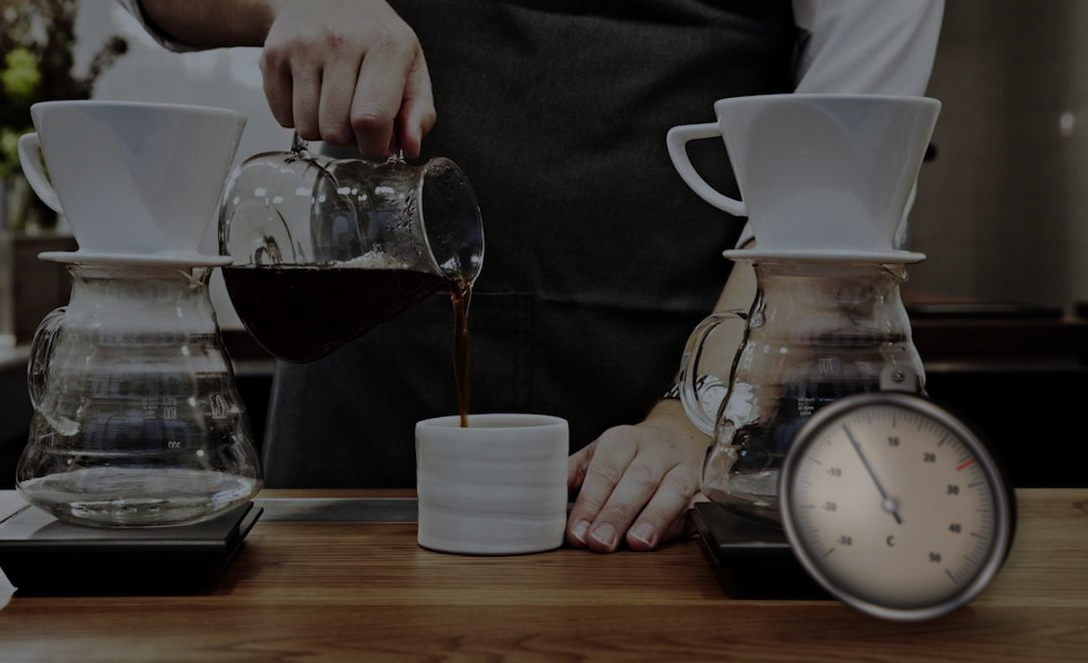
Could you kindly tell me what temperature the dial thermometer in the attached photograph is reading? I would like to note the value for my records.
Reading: 0 °C
